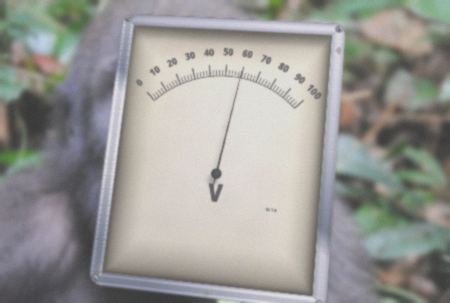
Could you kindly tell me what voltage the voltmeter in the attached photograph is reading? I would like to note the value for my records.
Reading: 60 V
